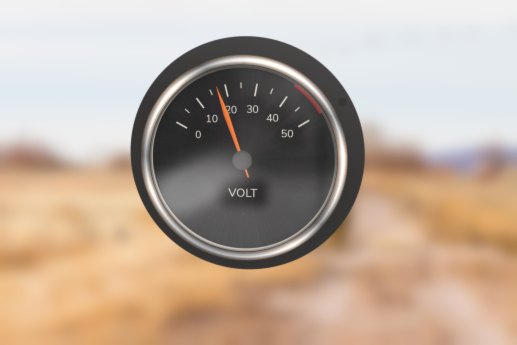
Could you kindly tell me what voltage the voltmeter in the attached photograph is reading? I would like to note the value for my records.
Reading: 17.5 V
